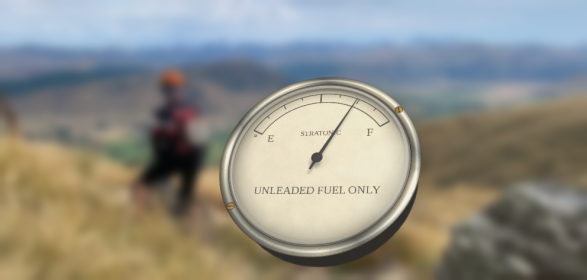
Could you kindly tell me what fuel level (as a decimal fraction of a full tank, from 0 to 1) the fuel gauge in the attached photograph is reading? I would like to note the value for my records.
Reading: 0.75
